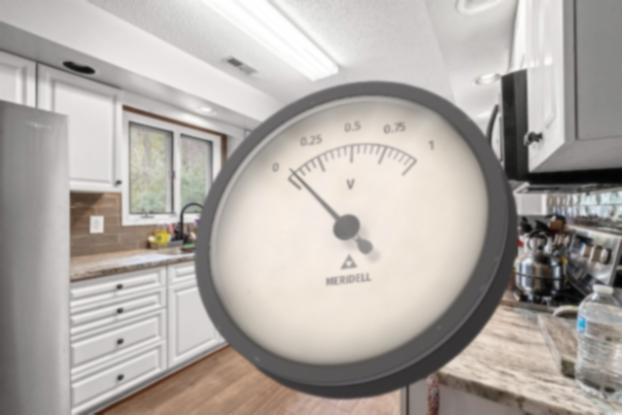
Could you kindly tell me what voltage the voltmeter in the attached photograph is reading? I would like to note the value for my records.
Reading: 0.05 V
